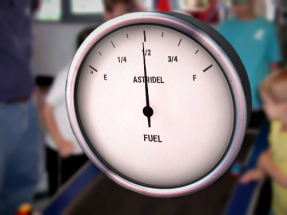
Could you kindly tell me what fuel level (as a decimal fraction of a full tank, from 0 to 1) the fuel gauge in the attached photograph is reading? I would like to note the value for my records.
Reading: 0.5
